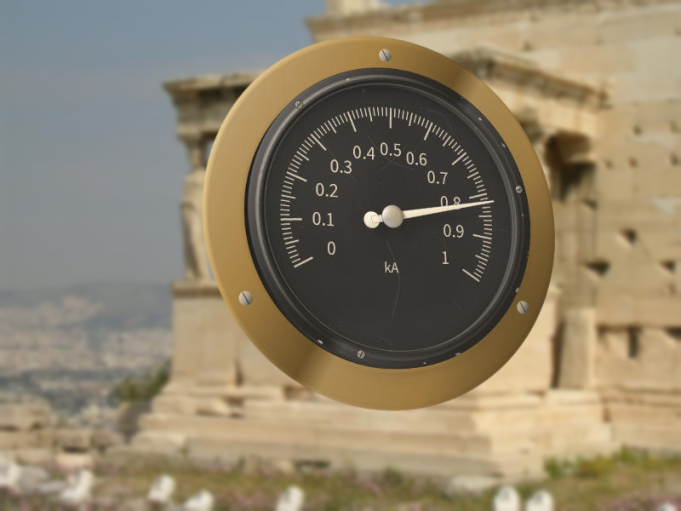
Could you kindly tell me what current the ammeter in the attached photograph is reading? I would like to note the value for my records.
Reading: 0.82 kA
